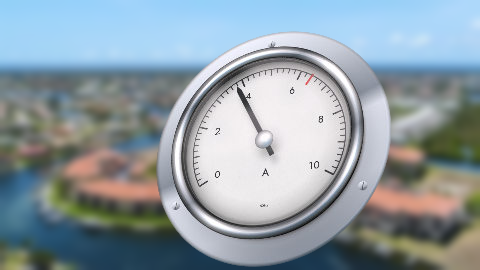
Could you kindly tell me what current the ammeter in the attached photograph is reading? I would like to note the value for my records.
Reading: 3.8 A
